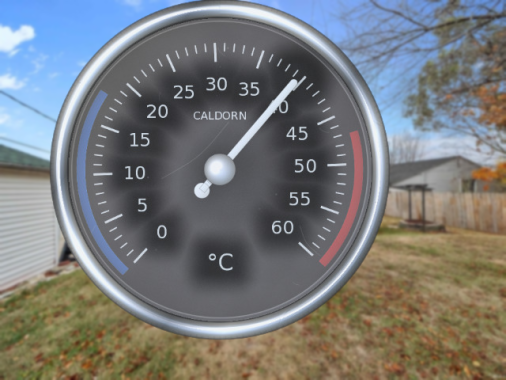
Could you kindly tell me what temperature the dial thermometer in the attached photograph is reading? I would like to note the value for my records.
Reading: 39.5 °C
